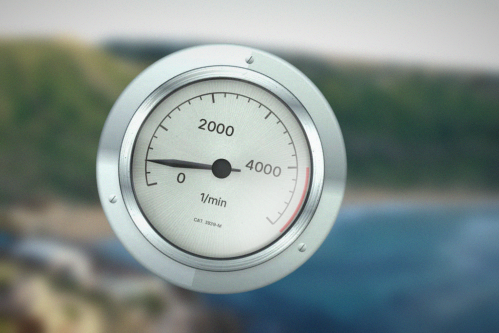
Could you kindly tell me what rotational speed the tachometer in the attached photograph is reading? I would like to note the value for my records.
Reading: 400 rpm
